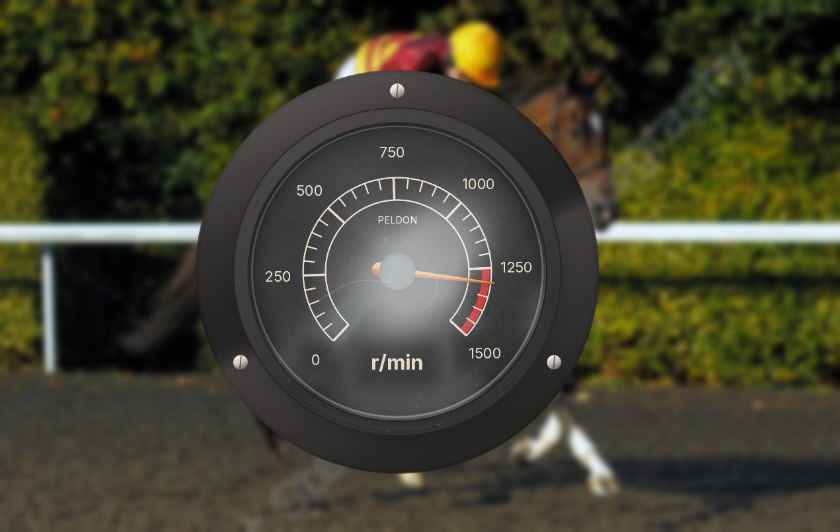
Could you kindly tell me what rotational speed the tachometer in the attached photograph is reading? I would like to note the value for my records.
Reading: 1300 rpm
